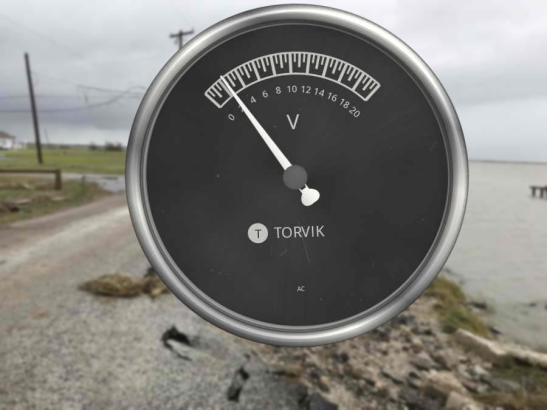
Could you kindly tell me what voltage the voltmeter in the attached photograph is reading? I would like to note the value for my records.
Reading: 2.5 V
